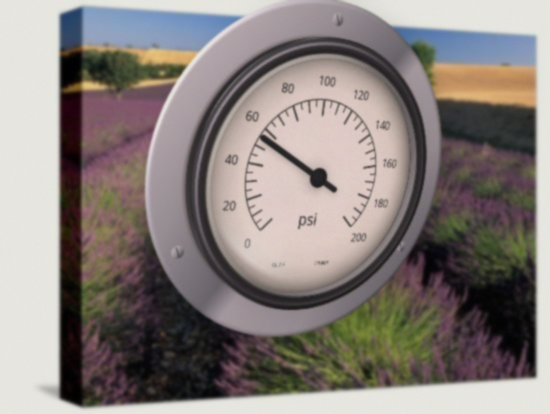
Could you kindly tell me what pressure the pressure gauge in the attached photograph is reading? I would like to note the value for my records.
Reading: 55 psi
